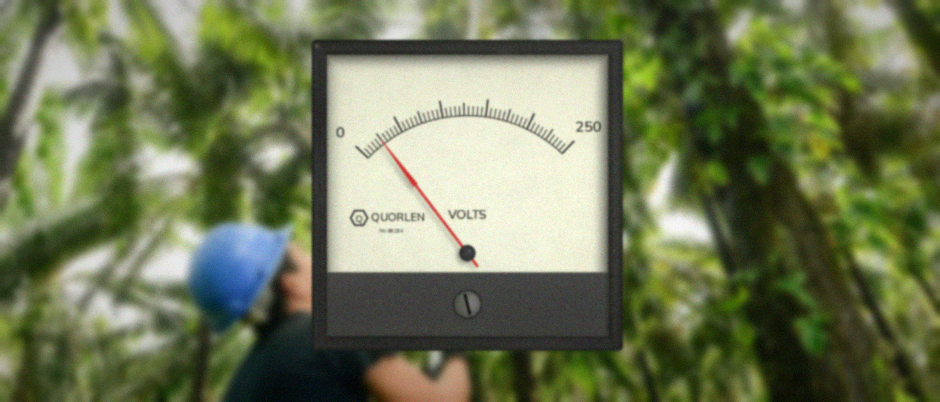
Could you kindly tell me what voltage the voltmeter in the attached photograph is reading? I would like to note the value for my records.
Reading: 25 V
